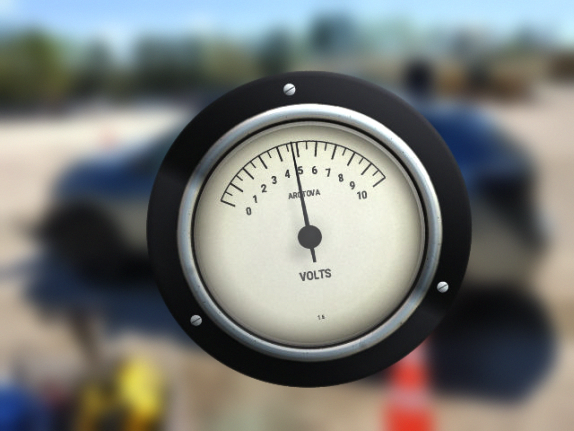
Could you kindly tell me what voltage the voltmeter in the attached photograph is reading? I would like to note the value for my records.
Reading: 4.75 V
